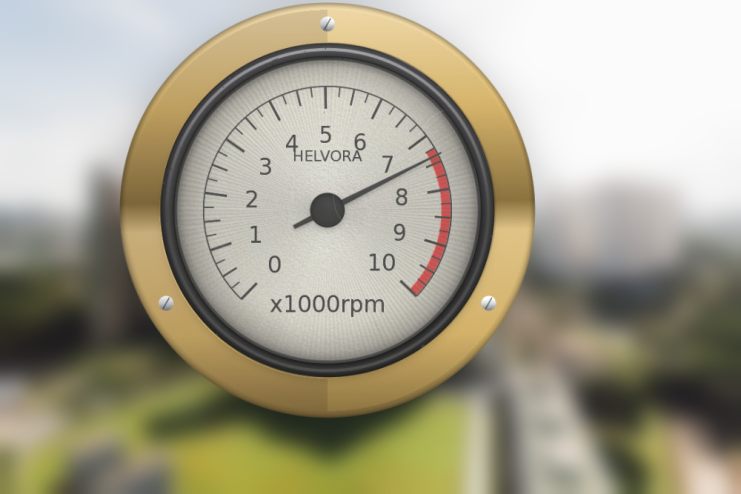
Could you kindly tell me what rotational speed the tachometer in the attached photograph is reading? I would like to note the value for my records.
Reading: 7375 rpm
